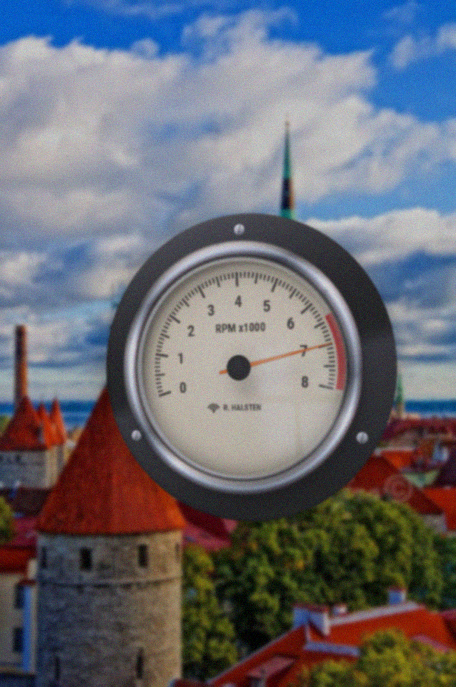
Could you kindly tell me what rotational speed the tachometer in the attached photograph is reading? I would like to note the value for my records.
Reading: 7000 rpm
